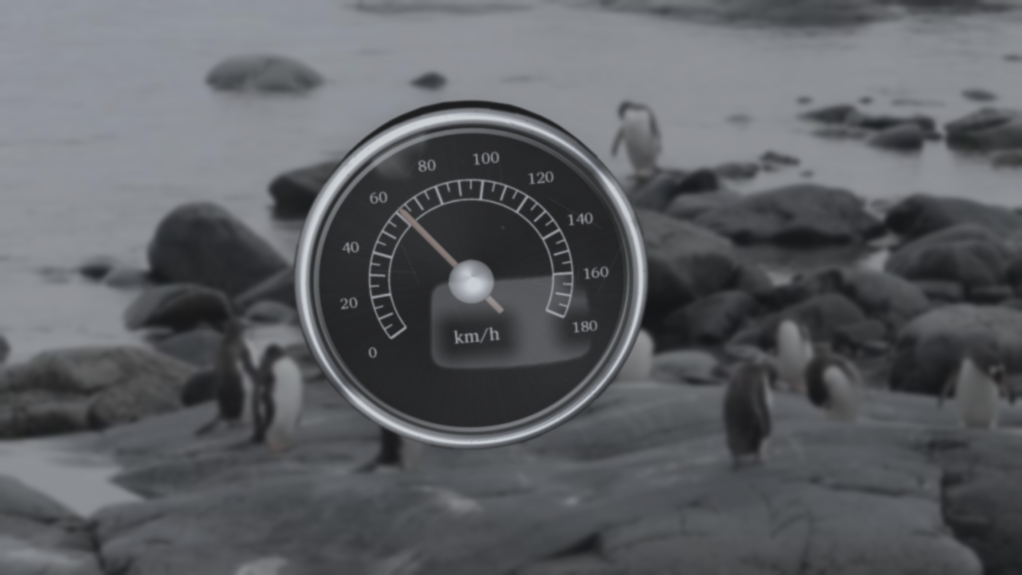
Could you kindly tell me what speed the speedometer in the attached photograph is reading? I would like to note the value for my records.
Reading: 62.5 km/h
